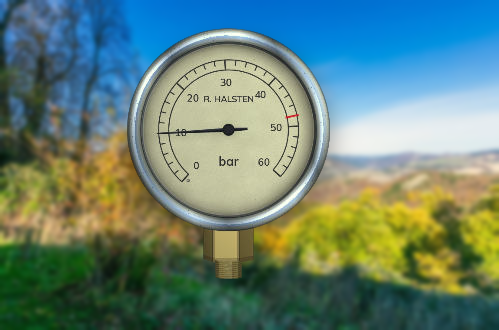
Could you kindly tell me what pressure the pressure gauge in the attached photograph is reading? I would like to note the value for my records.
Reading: 10 bar
